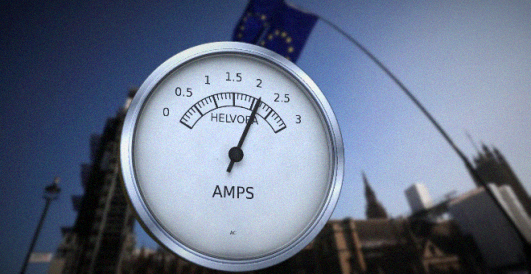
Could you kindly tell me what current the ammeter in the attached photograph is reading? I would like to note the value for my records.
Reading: 2.1 A
